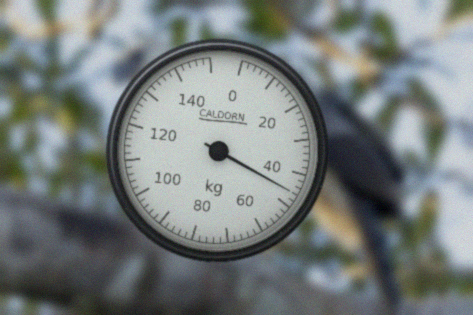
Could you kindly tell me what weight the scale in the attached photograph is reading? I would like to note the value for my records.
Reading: 46 kg
